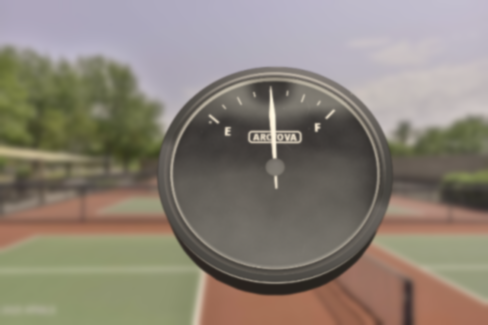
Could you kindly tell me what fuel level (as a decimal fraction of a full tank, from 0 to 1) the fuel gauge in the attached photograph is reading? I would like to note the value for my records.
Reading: 0.5
